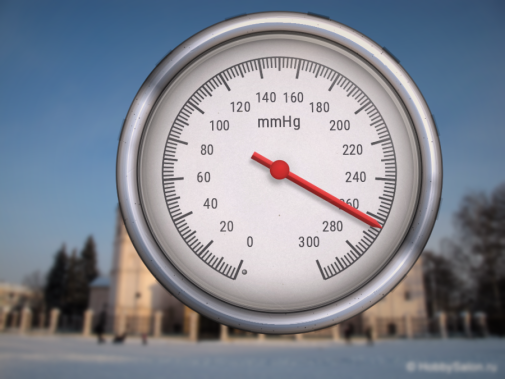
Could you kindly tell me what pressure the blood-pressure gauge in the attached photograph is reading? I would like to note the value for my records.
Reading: 264 mmHg
